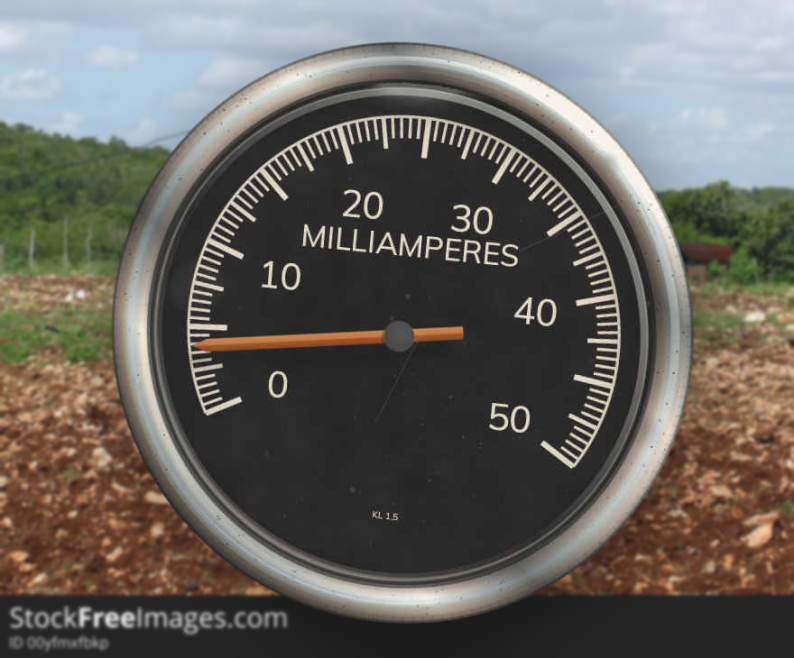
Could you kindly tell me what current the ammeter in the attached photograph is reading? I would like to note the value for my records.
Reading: 4 mA
